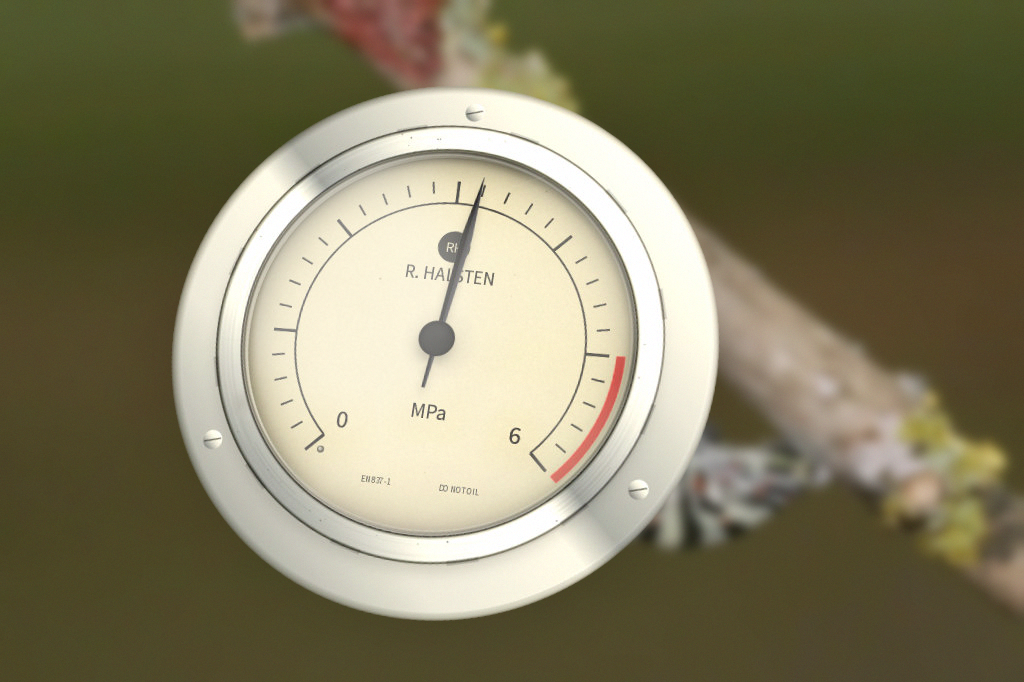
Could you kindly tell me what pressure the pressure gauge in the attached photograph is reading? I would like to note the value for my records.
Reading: 3.2 MPa
